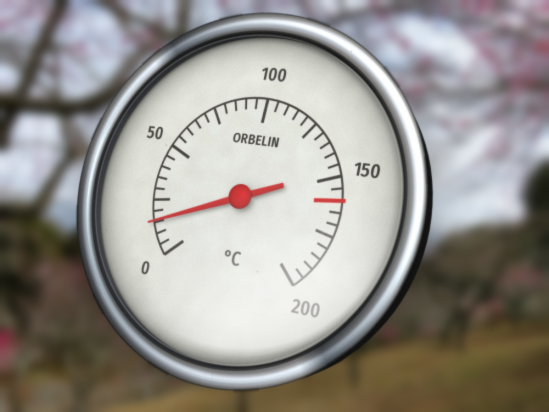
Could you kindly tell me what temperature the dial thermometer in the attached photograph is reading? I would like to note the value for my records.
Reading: 15 °C
